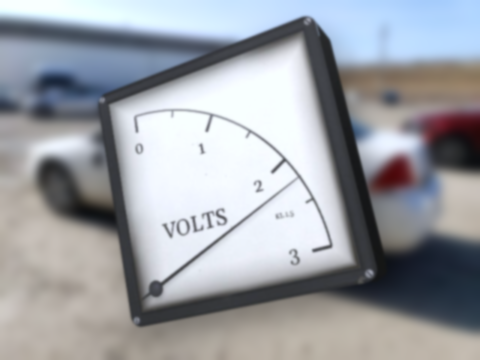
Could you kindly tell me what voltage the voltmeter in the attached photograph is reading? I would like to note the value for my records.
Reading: 2.25 V
